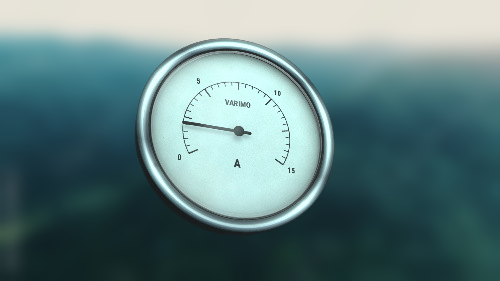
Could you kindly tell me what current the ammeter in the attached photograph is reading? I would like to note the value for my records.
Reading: 2 A
